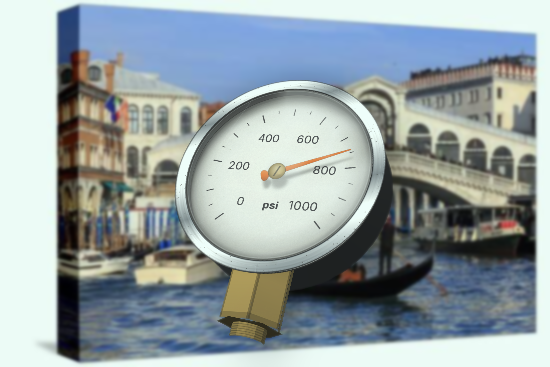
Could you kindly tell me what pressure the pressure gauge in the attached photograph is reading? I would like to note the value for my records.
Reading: 750 psi
